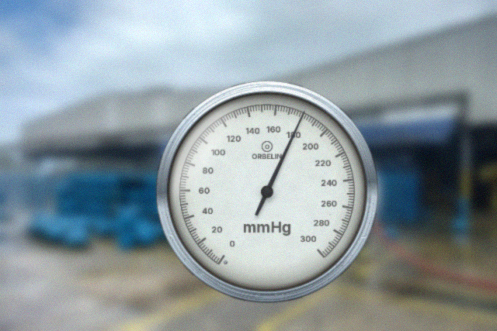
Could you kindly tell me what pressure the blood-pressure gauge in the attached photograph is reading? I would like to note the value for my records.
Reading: 180 mmHg
